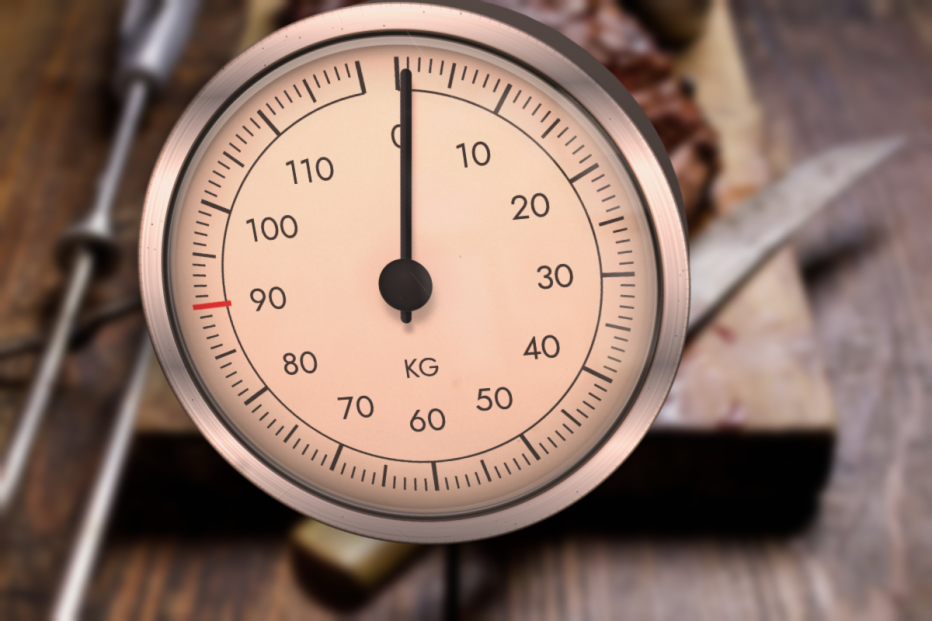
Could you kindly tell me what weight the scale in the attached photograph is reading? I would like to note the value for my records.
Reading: 1 kg
